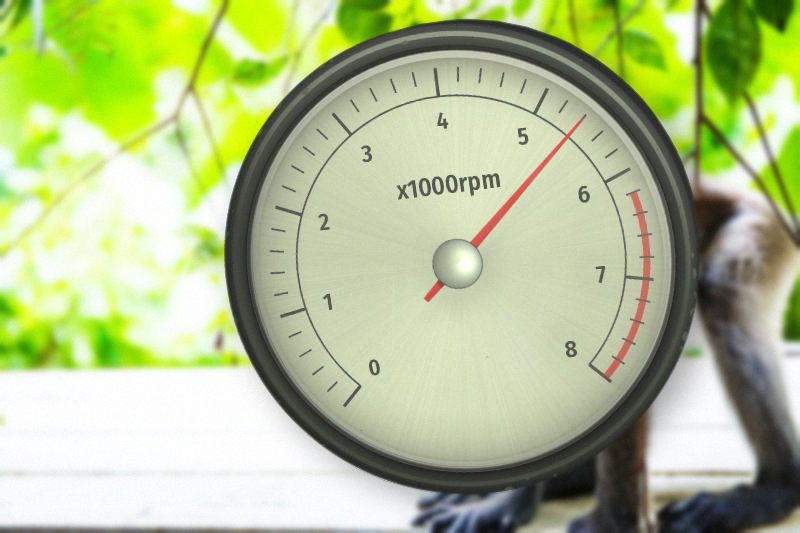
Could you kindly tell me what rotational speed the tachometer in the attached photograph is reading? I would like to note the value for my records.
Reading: 5400 rpm
